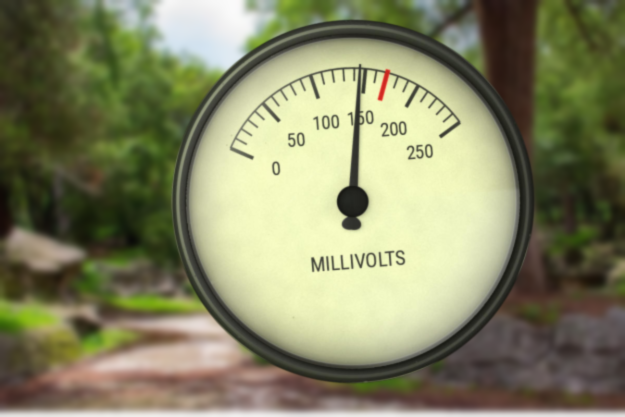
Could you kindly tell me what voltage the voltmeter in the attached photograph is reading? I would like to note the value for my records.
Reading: 145 mV
